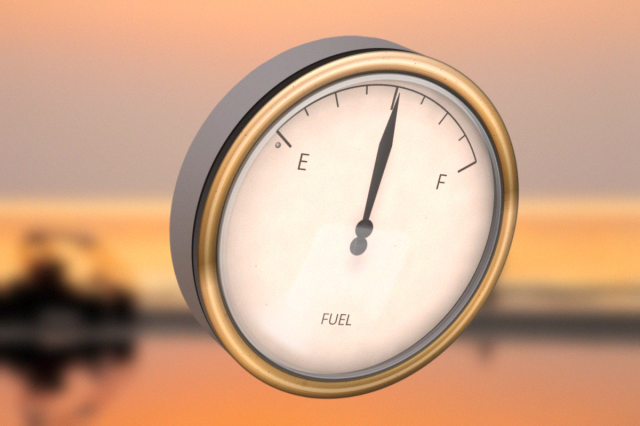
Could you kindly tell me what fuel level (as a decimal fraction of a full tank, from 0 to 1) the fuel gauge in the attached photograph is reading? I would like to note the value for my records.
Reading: 0.5
